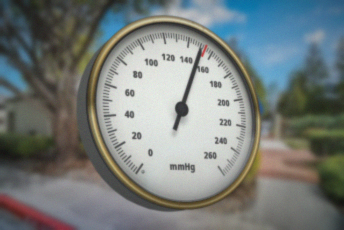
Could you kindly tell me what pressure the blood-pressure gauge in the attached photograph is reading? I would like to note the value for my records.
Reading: 150 mmHg
